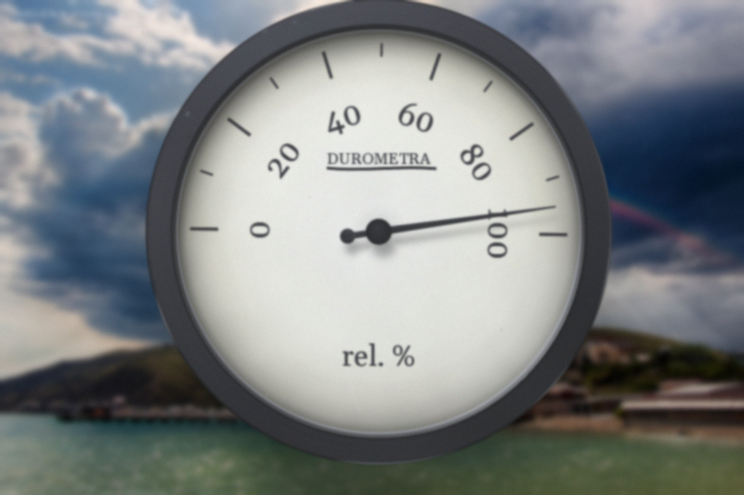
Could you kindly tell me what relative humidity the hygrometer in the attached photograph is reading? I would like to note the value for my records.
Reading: 95 %
